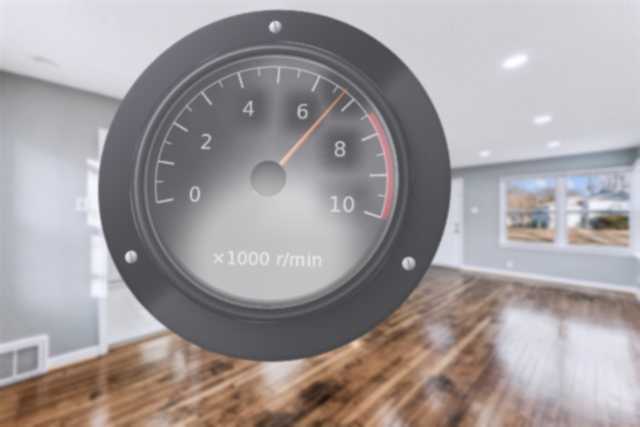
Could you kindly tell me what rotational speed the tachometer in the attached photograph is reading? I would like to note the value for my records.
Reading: 6750 rpm
